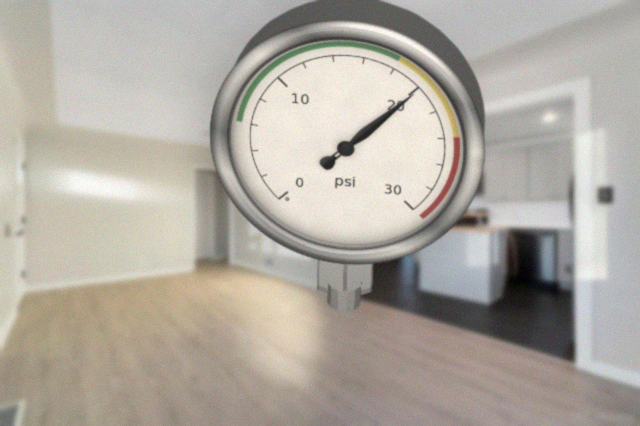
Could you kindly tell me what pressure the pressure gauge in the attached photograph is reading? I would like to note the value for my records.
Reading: 20 psi
